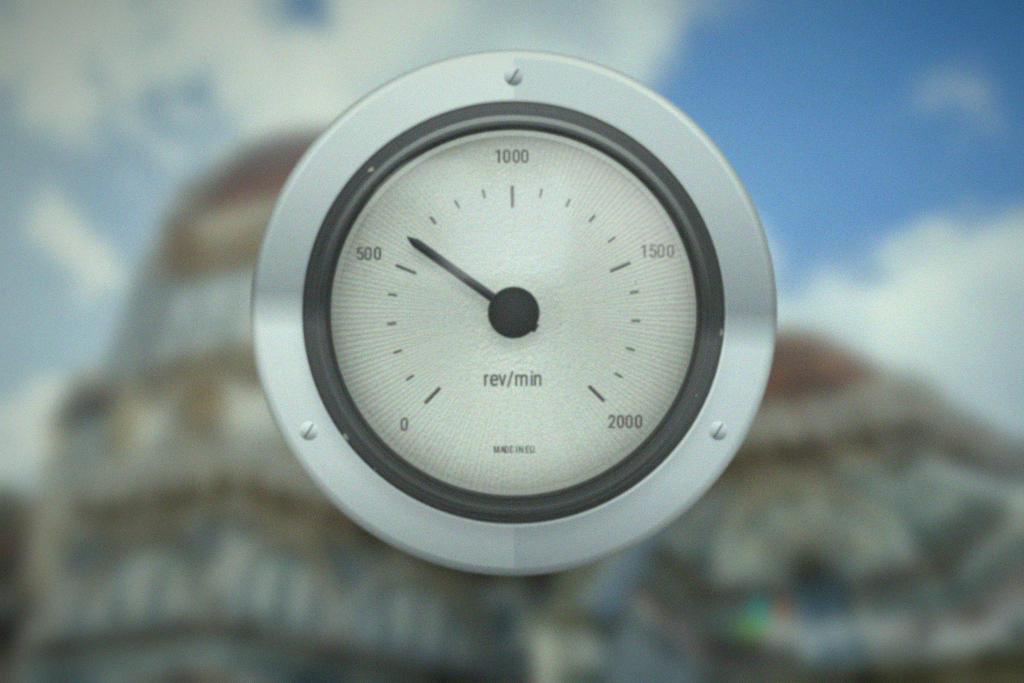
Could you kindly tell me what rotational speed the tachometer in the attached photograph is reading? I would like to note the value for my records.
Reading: 600 rpm
